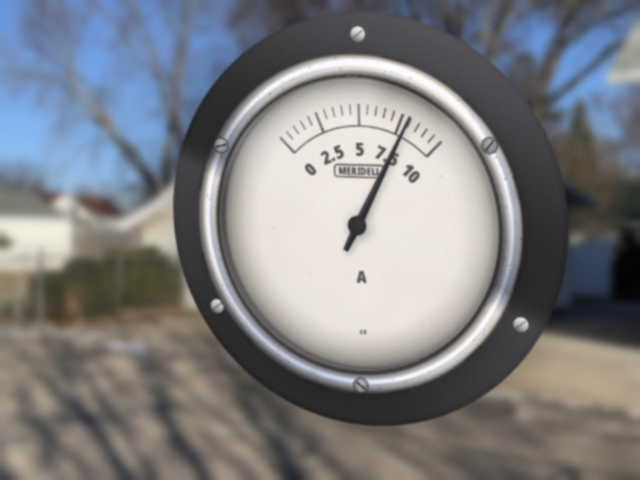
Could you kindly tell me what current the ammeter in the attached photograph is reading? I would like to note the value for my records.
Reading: 8 A
